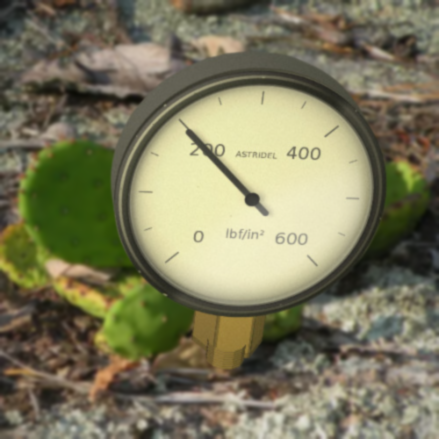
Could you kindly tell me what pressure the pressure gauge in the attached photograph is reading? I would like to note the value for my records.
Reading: 200 psi
